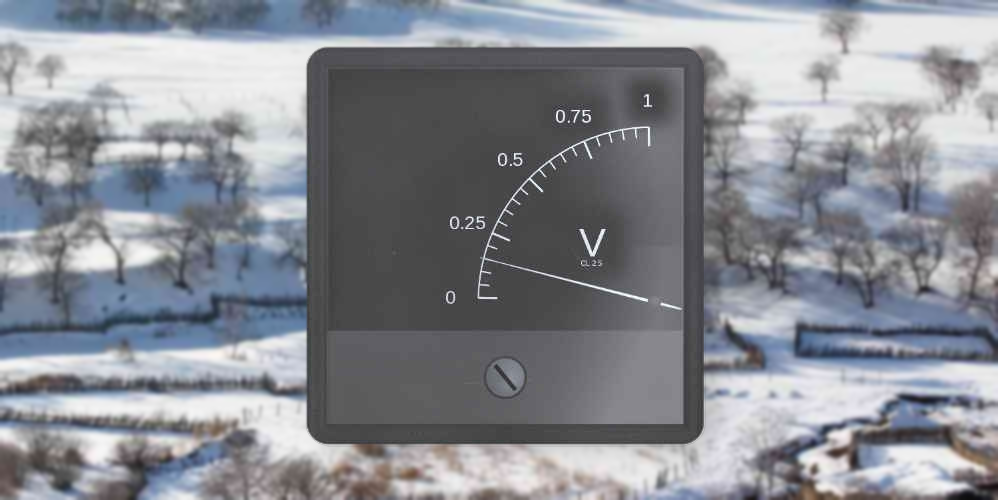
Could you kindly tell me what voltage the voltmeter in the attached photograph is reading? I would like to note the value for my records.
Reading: 0.15 V
